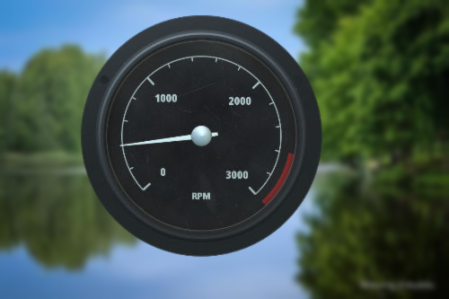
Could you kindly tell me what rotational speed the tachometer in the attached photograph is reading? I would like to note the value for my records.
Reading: 400 rpm
